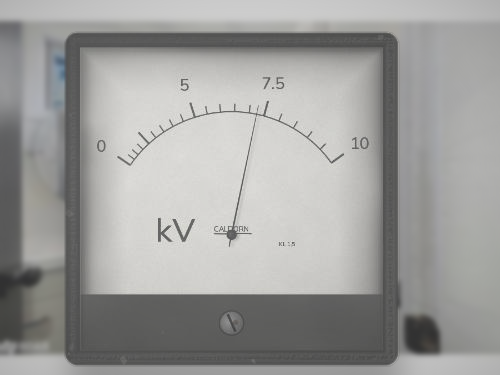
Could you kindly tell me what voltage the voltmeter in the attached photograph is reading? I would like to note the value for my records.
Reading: 7.25 kV
